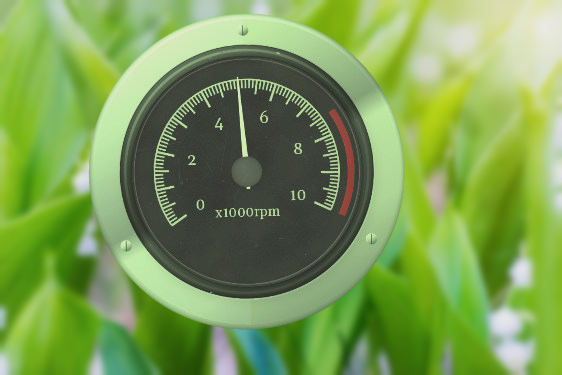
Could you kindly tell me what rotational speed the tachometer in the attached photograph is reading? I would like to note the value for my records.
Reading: 5000 rpm
